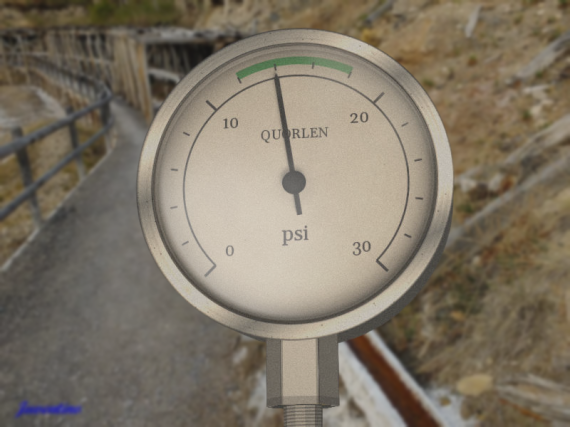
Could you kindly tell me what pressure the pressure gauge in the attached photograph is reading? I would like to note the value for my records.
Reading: 14 psi
